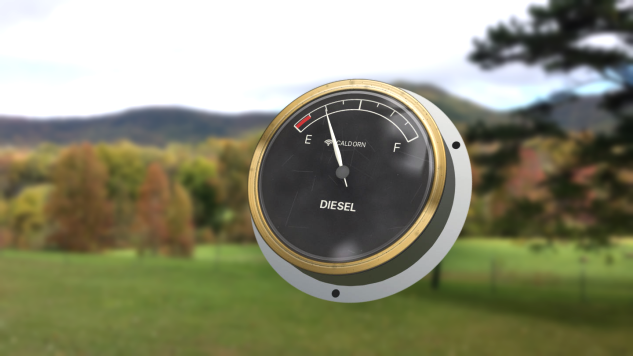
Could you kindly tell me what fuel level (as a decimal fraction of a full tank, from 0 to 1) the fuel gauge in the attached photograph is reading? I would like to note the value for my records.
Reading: 0.25
